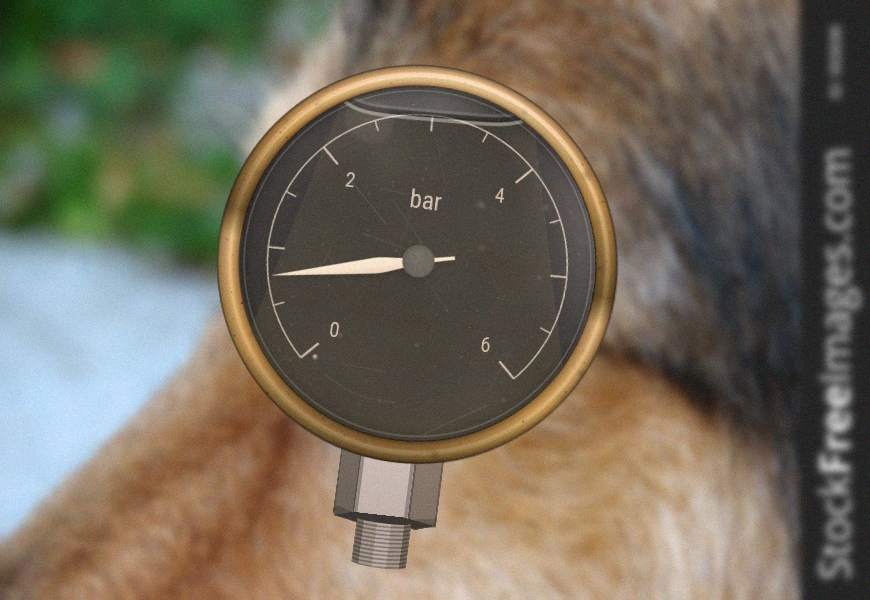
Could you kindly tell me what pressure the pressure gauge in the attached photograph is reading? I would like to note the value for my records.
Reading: 0.75 bar
